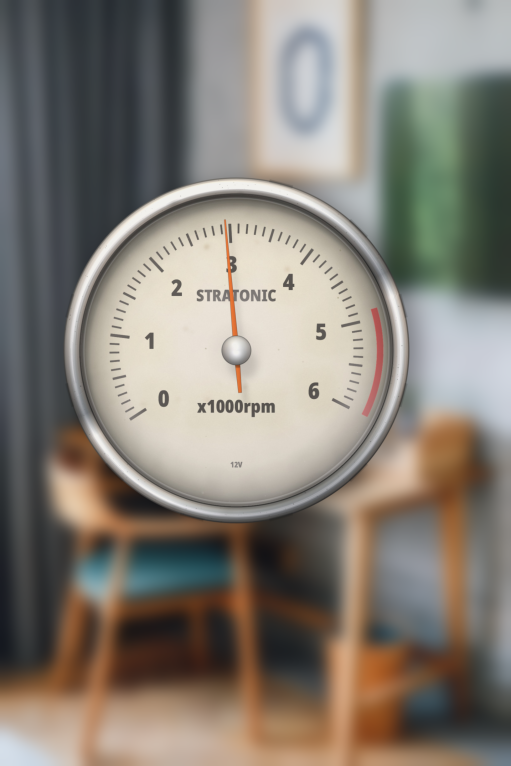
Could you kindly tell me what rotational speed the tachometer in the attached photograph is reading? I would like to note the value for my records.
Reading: 2950 rpm
